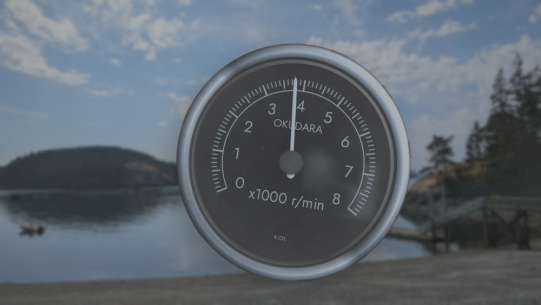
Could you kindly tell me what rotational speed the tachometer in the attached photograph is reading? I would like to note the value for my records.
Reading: 3800 rpm
